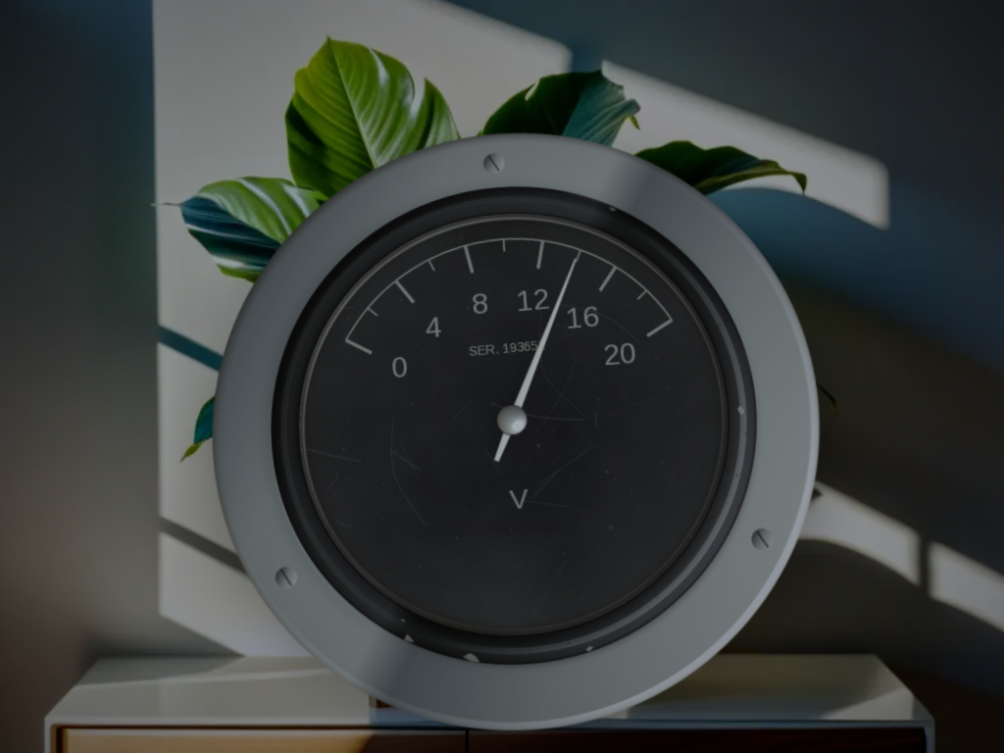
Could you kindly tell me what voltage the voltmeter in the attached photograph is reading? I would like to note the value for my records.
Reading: 14 V
